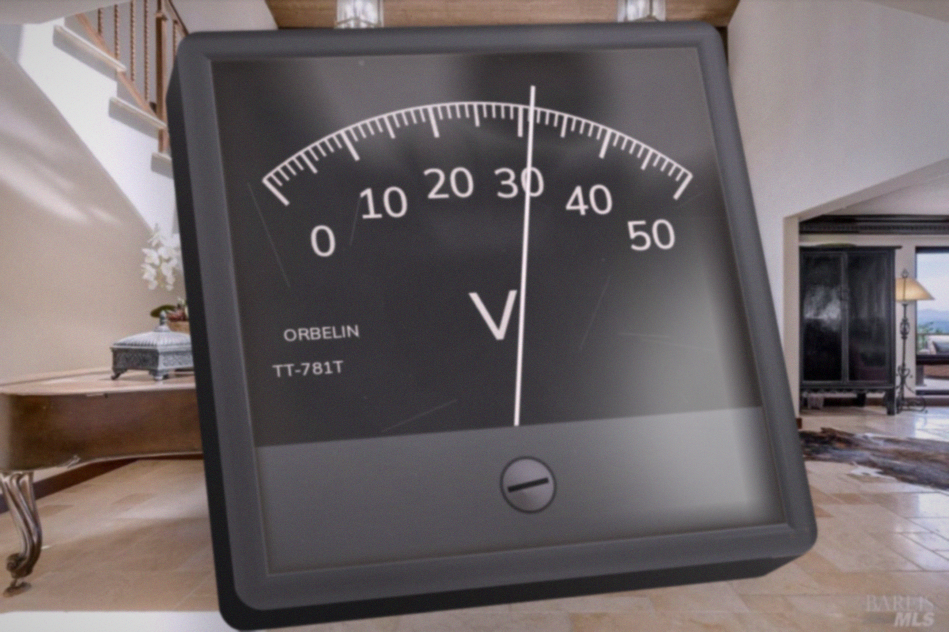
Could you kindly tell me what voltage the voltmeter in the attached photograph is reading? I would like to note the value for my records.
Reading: 31 V
